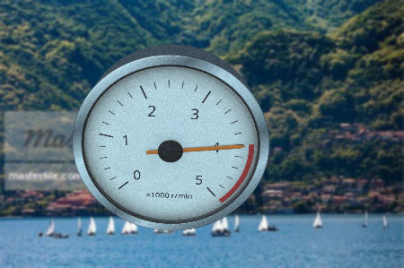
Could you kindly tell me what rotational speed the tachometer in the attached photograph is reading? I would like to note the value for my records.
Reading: 4000 rpm
